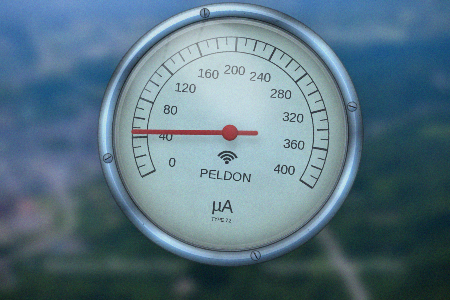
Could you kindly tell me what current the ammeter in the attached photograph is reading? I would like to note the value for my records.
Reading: 45 µA
